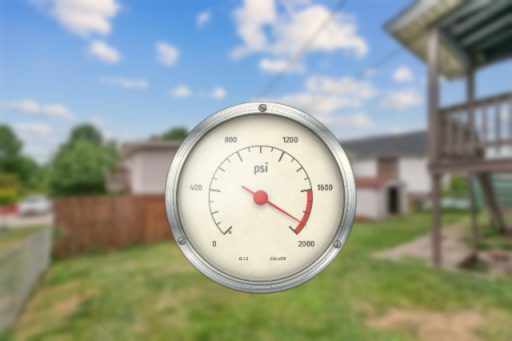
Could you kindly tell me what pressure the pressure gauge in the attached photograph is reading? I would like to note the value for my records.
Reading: 1900 psi
